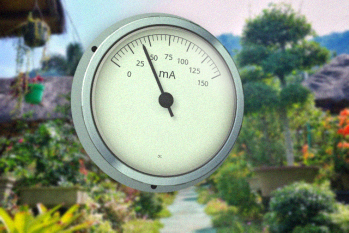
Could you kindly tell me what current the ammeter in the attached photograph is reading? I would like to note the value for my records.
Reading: 40 mA
